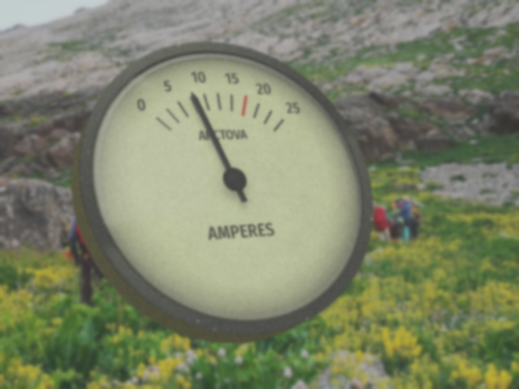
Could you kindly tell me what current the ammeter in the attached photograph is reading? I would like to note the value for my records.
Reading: 7.5 A
